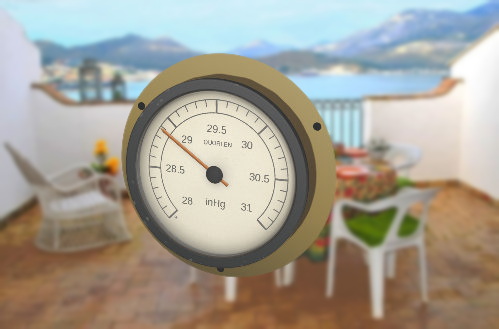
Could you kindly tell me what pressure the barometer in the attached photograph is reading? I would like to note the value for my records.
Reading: 28.9 inHg
